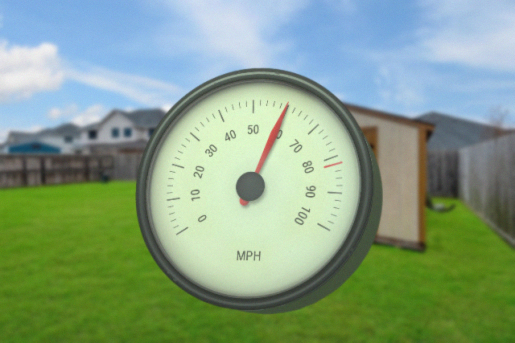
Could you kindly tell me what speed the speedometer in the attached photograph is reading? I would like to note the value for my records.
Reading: 60 mph
